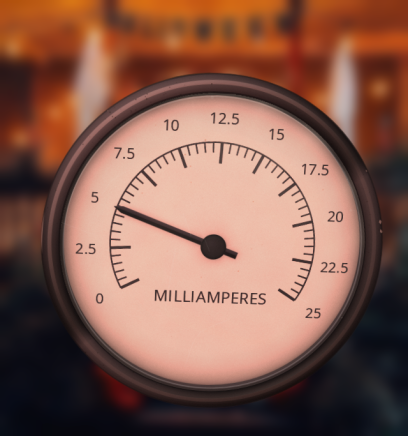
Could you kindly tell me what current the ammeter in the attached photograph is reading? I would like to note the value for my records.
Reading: 5 mA
